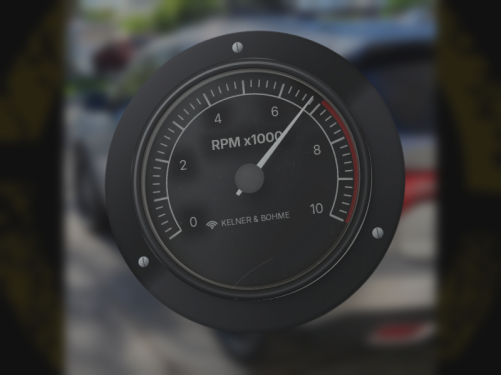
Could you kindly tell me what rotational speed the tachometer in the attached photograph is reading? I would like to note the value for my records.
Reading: 6800 rpm
